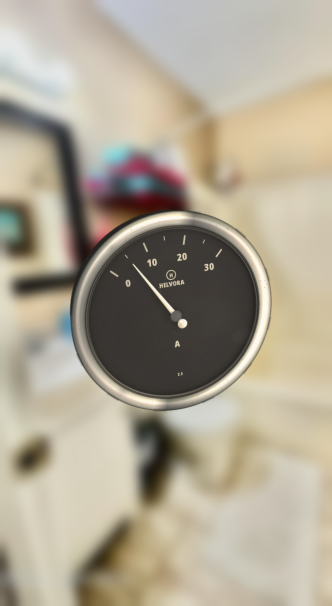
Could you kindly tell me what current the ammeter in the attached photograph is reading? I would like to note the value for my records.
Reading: 5 A
